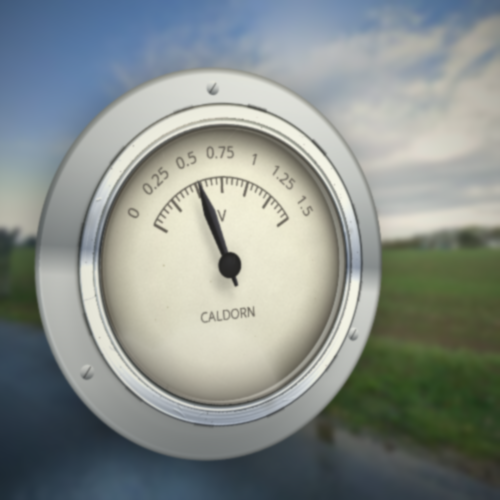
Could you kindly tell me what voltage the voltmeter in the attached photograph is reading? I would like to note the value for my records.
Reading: 0.5 V
